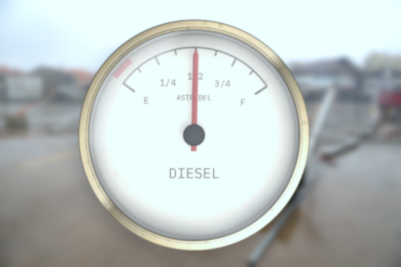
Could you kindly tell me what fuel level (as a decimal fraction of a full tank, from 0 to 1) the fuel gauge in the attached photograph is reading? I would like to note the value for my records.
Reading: 0.5
